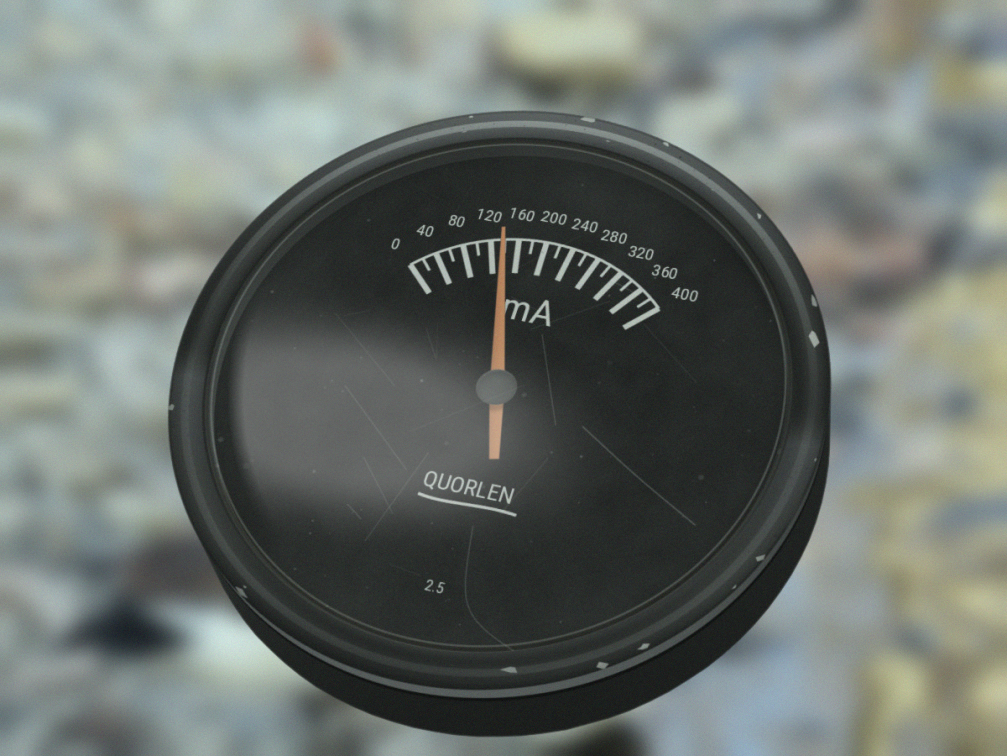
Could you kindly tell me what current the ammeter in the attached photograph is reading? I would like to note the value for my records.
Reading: 140 mA
